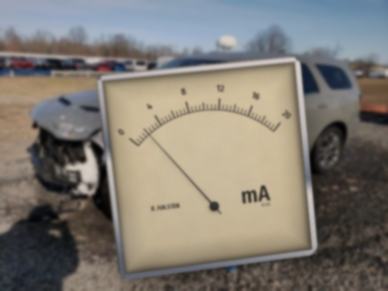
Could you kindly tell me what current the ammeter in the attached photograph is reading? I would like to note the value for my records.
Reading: 2 mA
